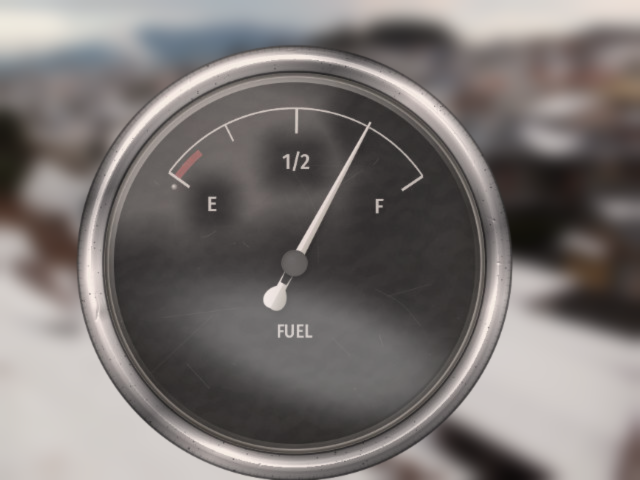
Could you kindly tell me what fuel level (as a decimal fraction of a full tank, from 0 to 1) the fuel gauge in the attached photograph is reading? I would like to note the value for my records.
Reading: 0.75
